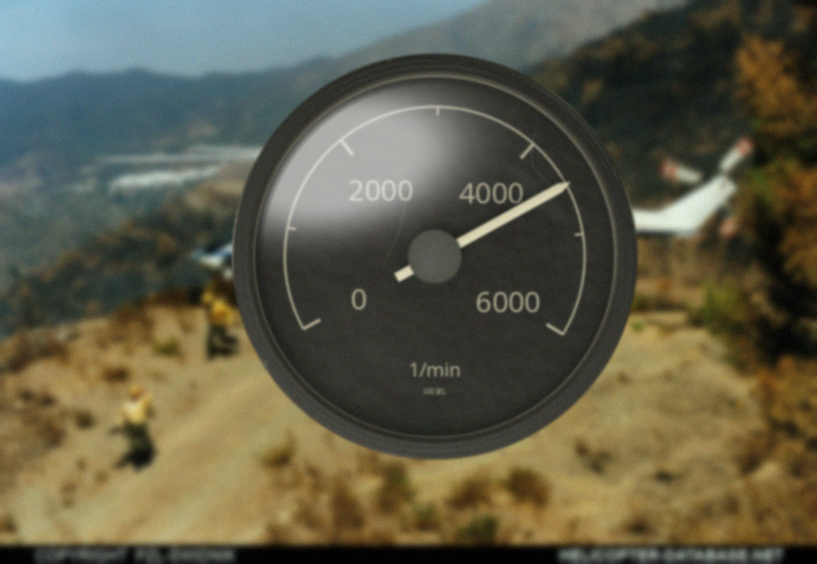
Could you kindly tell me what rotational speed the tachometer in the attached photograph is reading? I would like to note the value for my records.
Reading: 4500 rpm
